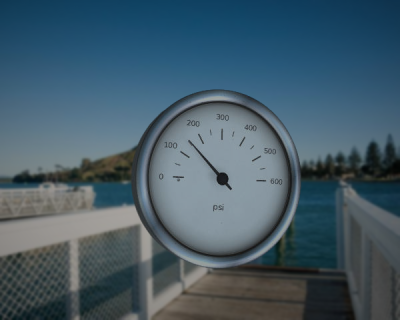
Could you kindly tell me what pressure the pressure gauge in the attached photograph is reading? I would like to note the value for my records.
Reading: 150 psi
